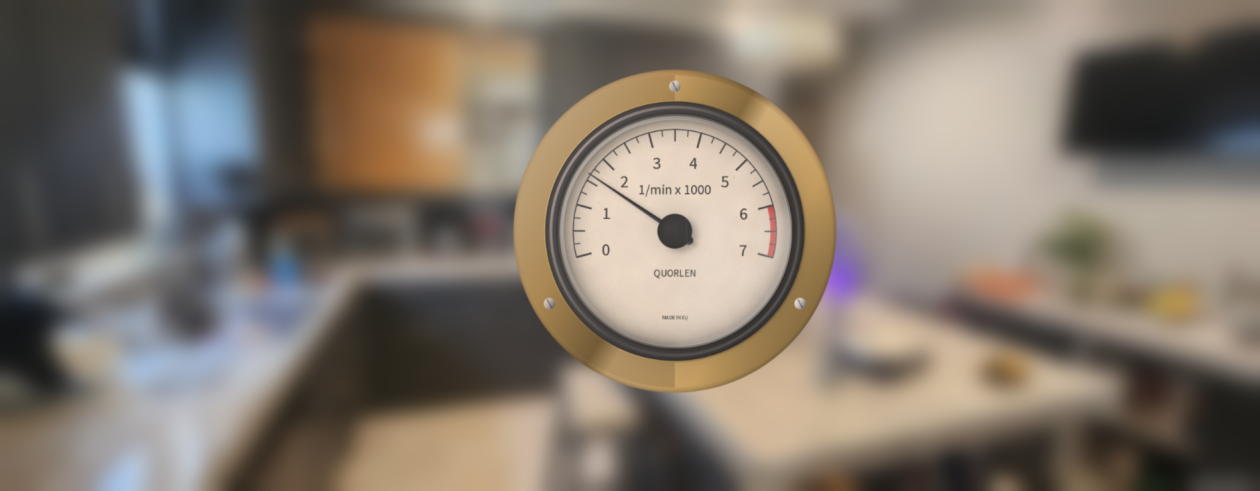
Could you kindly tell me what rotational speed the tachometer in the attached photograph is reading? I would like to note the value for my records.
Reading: 1625 rpm
